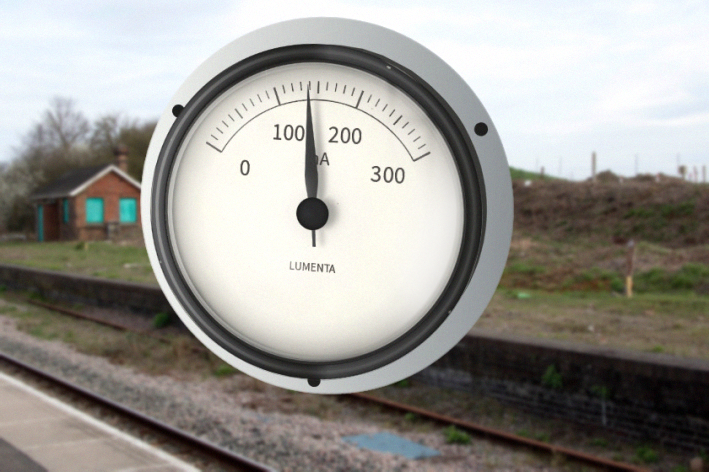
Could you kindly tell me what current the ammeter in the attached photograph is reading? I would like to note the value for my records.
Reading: 140 mA
